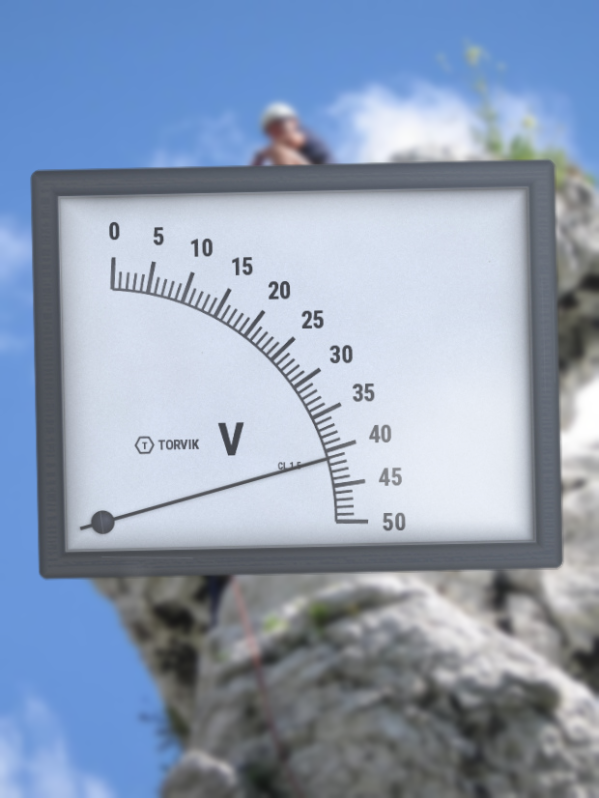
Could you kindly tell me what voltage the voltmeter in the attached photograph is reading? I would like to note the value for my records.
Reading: 41 V
